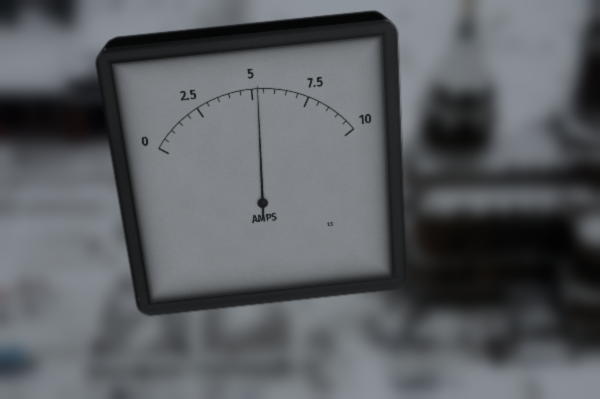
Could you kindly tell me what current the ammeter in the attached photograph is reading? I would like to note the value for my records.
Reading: 5.25 A
